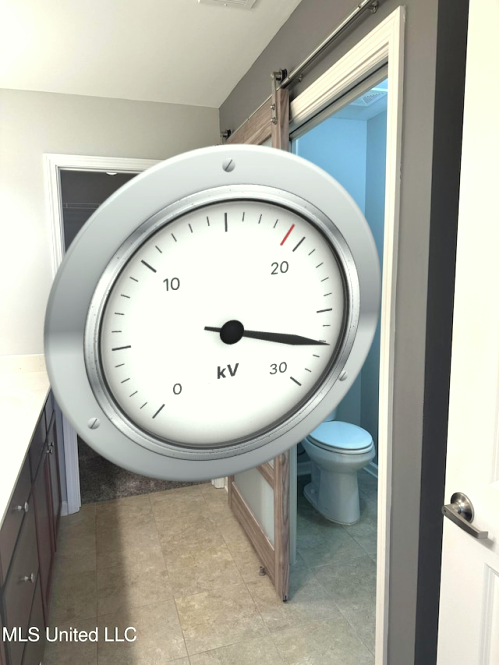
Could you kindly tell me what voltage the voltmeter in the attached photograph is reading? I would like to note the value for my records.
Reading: 27 kV
